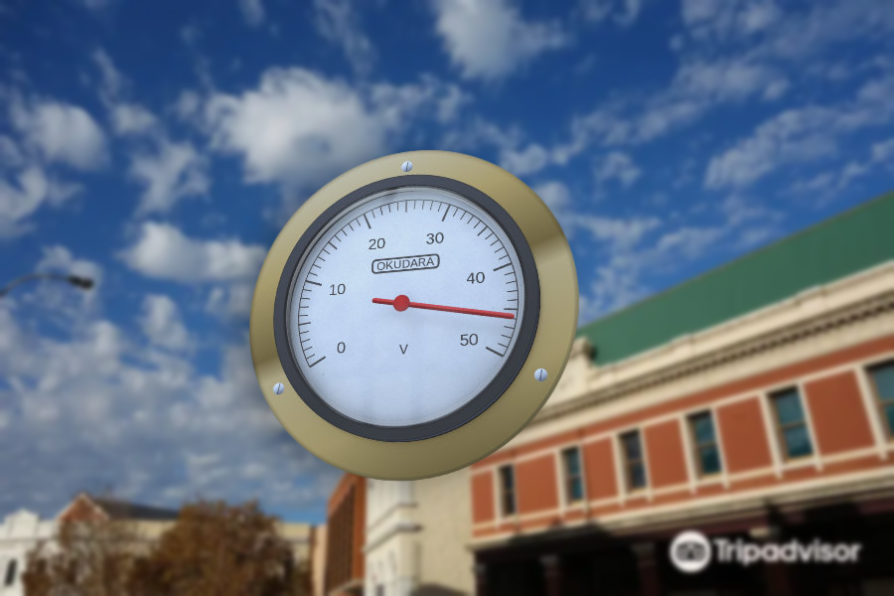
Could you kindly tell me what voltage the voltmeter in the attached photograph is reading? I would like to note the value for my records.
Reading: 46 V
